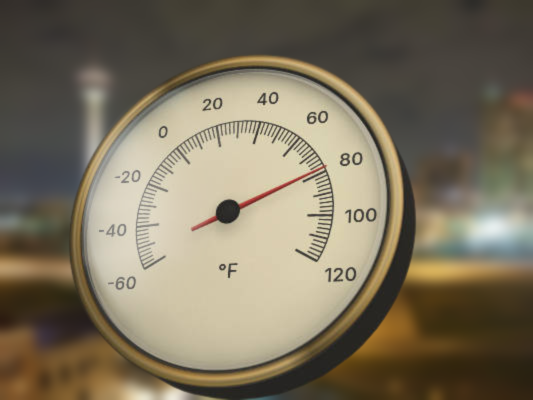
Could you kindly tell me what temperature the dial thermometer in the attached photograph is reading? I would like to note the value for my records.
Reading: 80 °F
